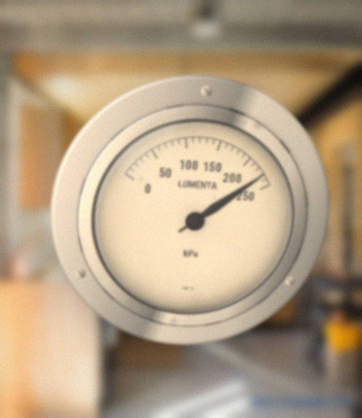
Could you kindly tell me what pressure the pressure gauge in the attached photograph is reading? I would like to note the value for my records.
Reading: 230 kPa
